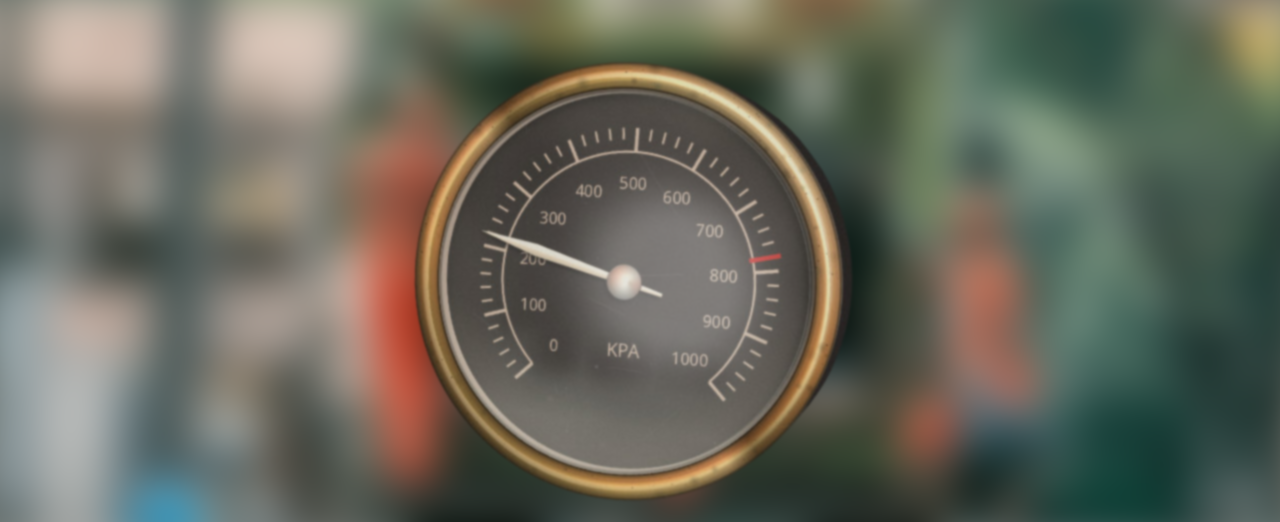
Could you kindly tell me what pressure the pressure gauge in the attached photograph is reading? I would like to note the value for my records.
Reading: 220 kPa
